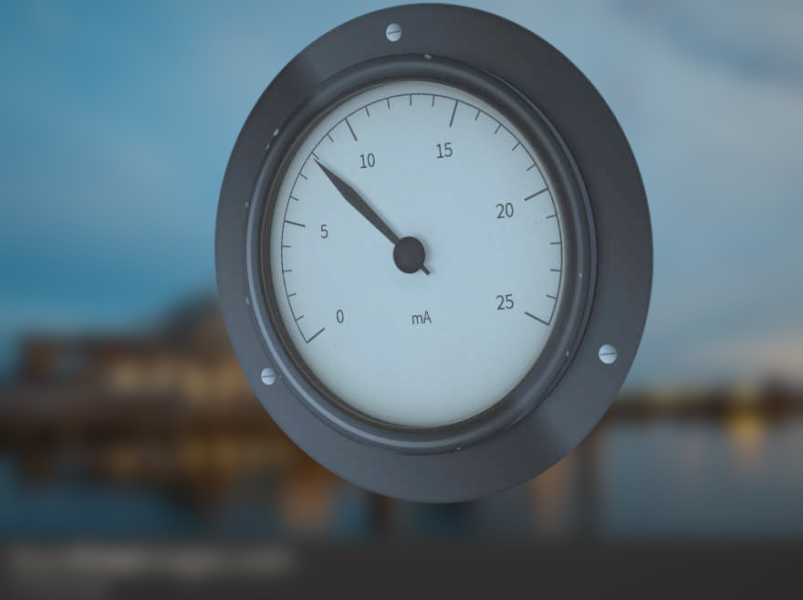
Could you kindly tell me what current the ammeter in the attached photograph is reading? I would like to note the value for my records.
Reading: 8 mA
